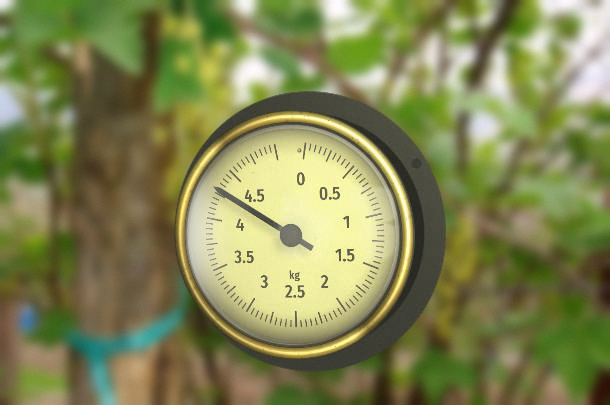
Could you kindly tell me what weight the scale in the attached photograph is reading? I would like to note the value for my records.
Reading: 4.3 kg
